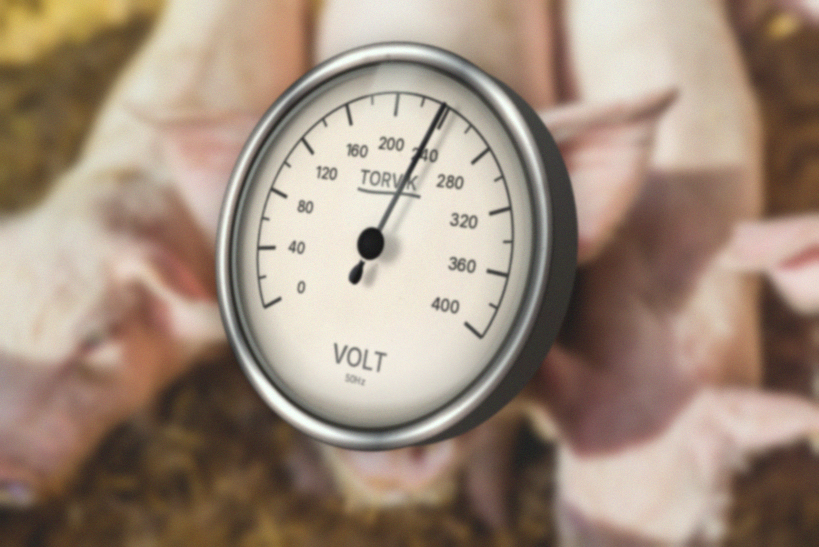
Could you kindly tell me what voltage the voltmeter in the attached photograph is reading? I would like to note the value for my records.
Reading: 240 V
